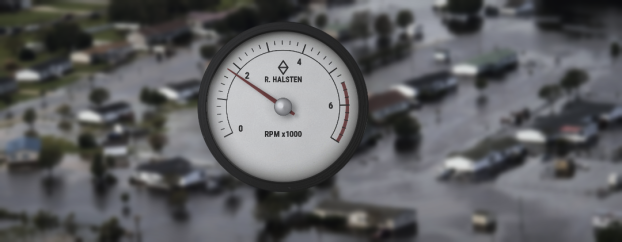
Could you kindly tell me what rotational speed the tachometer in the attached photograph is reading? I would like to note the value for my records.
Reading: 1800 rpm
